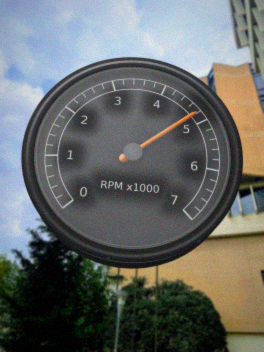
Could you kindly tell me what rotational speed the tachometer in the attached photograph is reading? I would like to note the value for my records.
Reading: 4800 rpm
